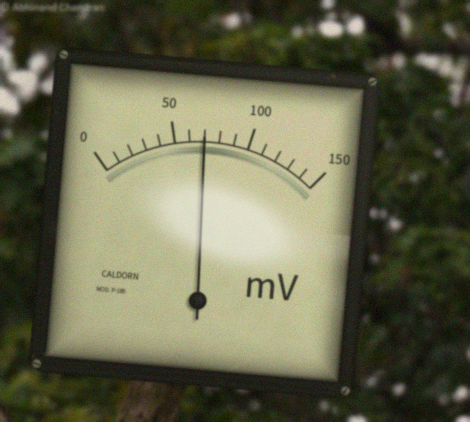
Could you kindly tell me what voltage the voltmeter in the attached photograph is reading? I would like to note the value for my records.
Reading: 70 mV
